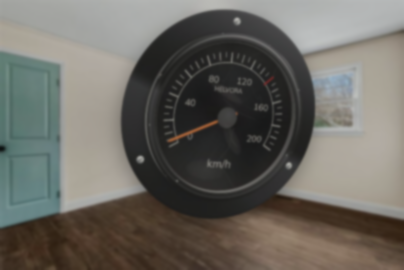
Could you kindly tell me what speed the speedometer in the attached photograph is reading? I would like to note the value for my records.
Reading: 5 km/h
